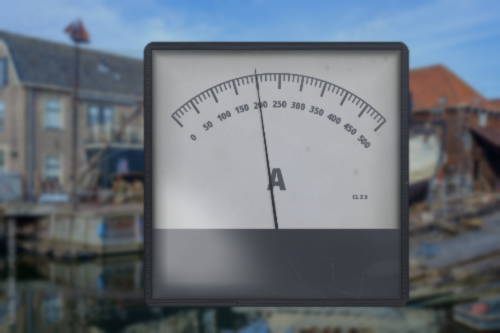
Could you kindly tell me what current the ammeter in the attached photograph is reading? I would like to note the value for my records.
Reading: 200 A
